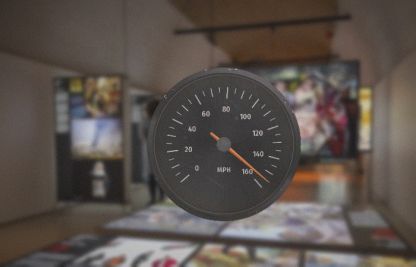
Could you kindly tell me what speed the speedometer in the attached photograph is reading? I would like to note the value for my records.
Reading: 155 mph
